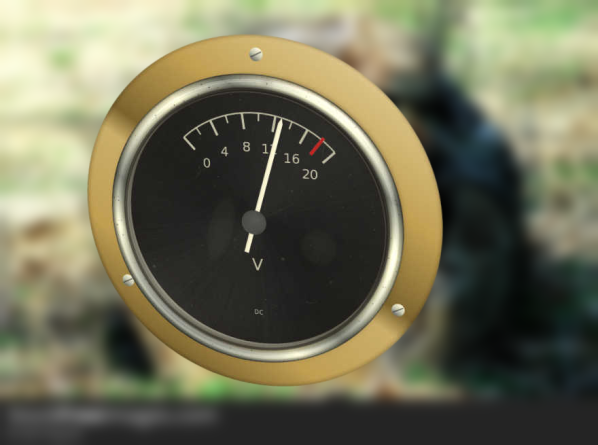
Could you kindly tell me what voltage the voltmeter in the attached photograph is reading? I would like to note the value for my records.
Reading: 13 V
